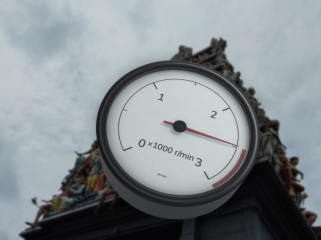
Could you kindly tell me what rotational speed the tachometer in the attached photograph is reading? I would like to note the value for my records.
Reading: 2500 rpm
